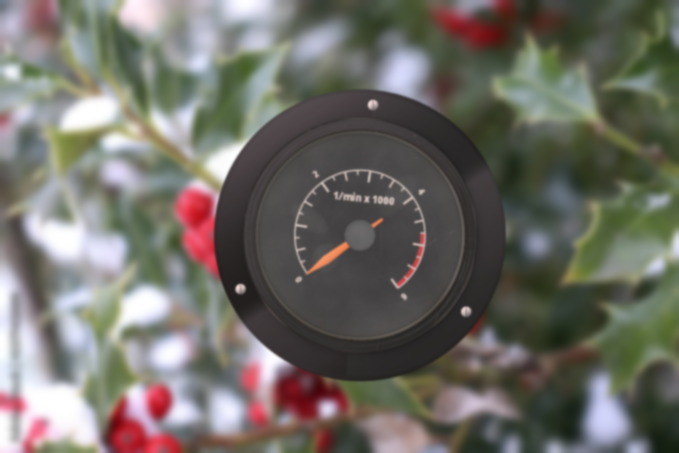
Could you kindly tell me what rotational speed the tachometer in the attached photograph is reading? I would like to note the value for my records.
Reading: 0 rpm
